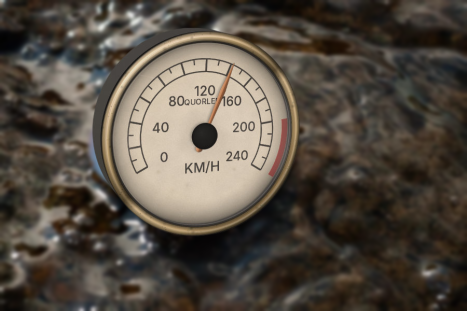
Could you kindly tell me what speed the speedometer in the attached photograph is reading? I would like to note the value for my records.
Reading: 140 km/h
